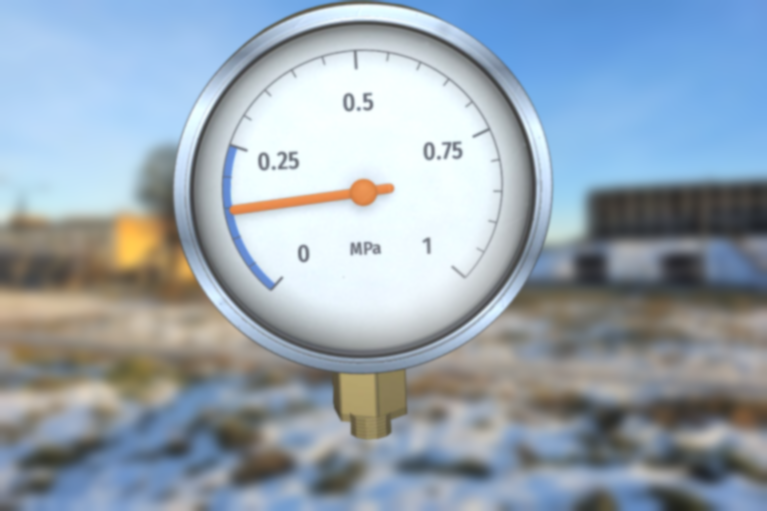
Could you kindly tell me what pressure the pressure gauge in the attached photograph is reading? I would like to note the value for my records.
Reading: 0.15 MPa
